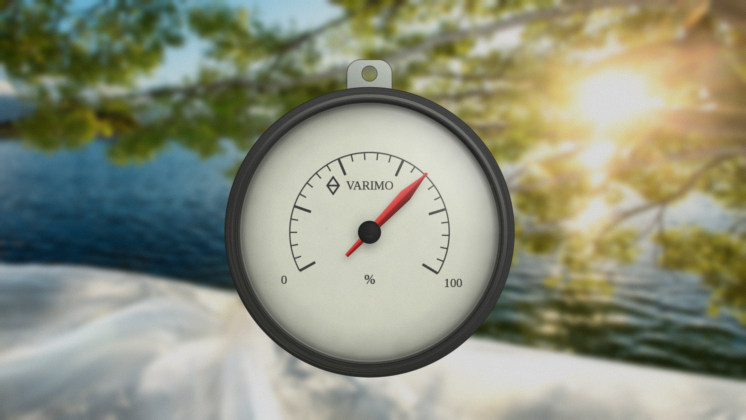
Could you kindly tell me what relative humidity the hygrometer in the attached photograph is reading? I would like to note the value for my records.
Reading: 68 %
